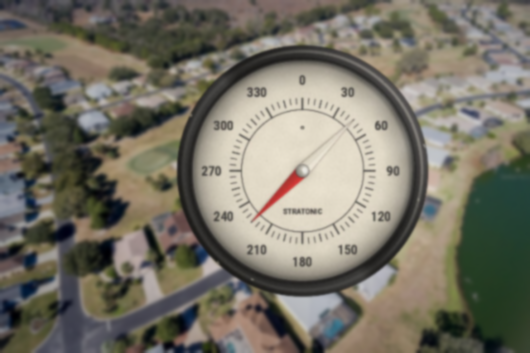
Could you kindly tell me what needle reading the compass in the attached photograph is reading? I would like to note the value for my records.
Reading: 225 °
